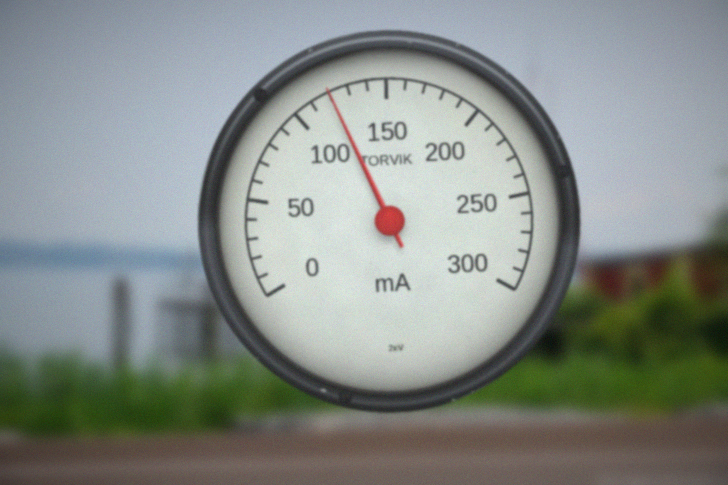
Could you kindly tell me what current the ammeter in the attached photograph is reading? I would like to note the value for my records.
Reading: 120 mA
